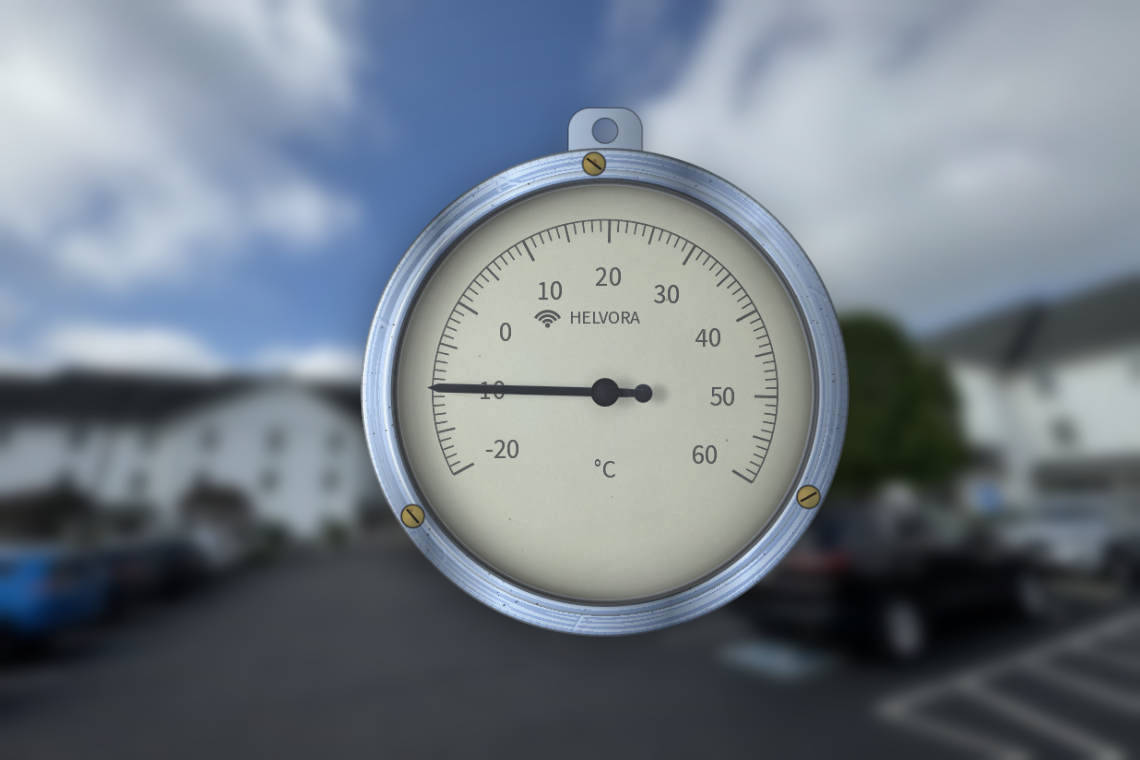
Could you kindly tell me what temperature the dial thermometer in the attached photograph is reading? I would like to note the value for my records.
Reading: -10 °C
